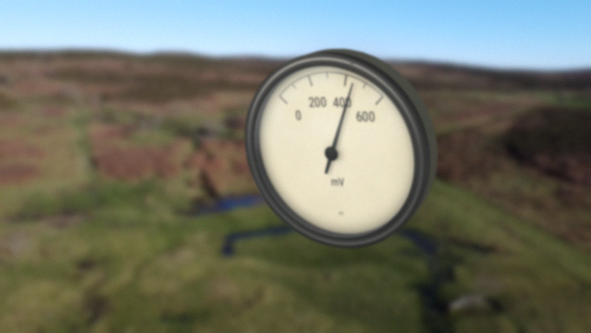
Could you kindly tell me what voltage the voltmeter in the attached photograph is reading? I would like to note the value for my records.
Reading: 450 mV
